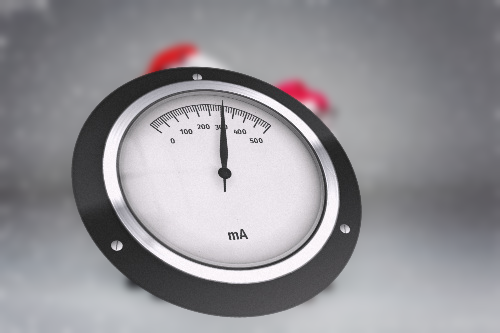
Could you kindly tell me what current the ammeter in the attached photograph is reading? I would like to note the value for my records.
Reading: 300 mA
